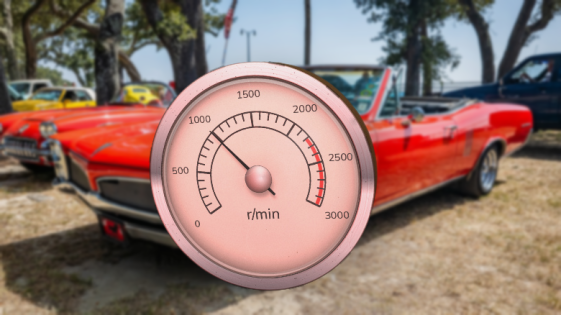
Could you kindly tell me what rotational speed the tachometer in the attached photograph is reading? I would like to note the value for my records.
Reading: 1000 rpm
